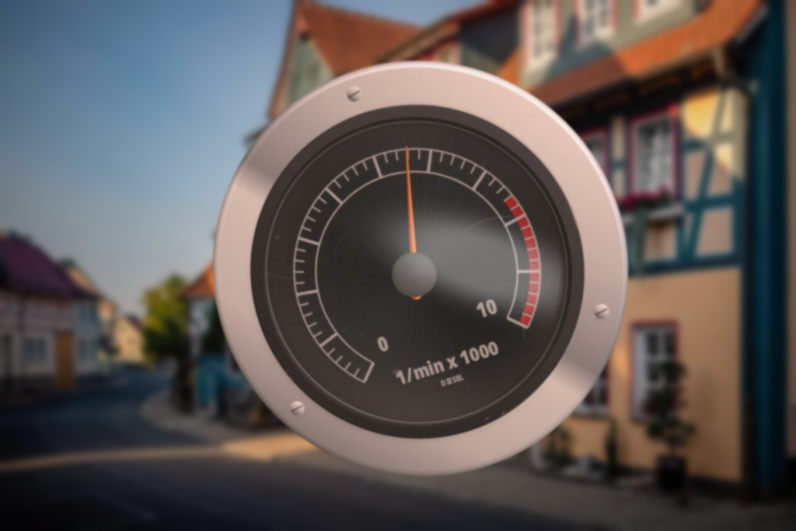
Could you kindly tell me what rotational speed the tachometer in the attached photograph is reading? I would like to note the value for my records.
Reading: 5600 rpm
